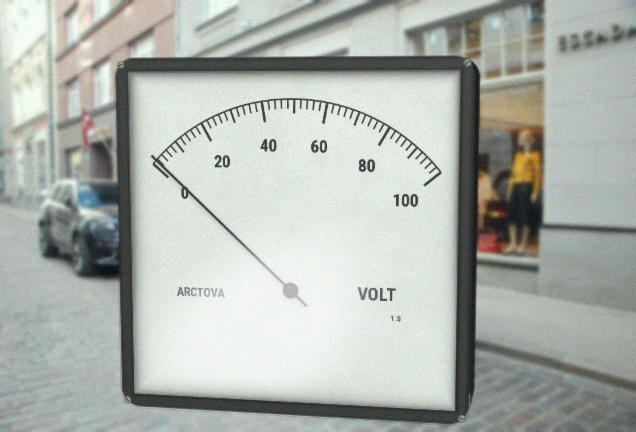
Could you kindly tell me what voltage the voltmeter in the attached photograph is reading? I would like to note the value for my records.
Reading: 2 V
